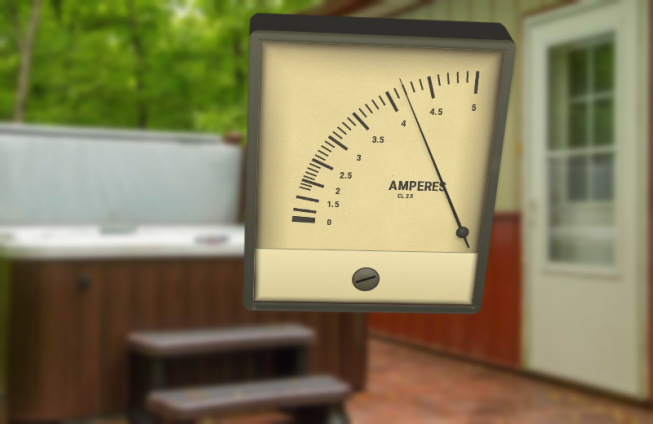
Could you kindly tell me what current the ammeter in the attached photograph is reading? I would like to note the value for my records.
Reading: 4.2 A
